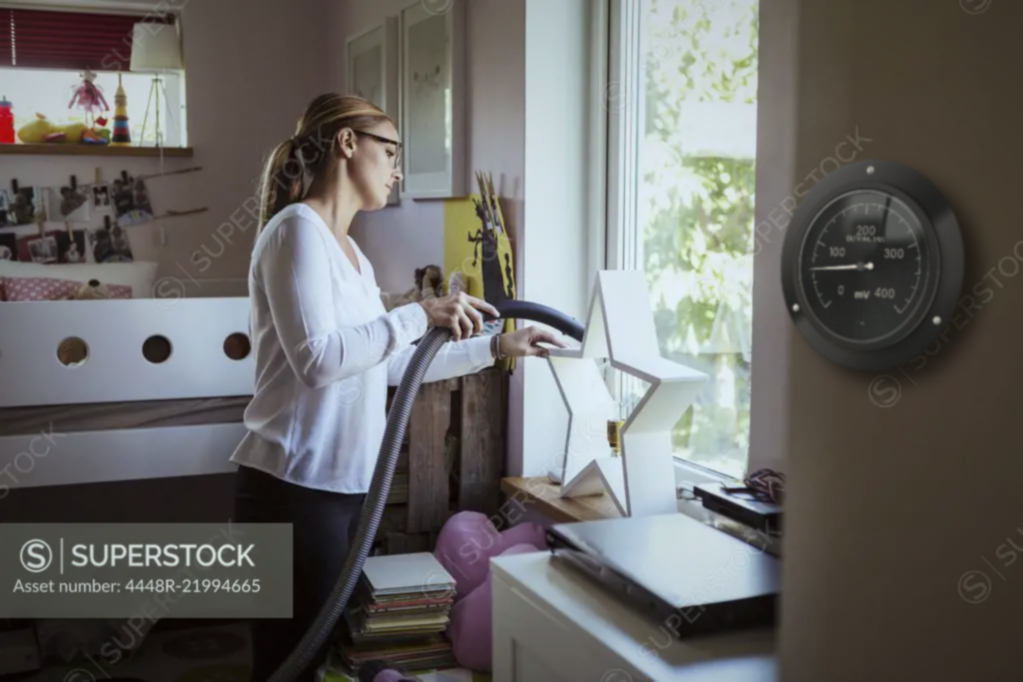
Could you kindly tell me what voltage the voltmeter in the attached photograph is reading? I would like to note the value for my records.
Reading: 60 mV
